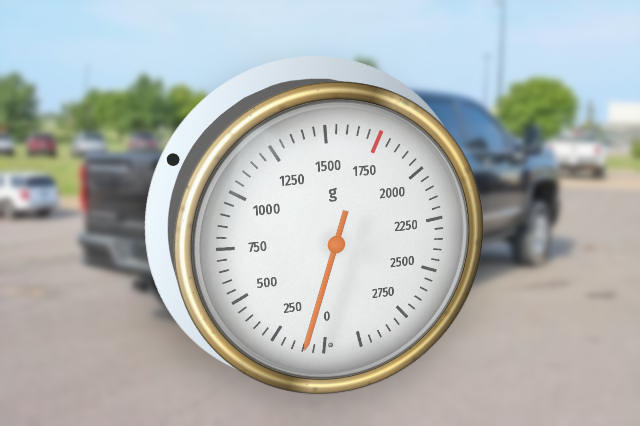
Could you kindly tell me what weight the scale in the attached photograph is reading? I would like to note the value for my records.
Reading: 100 g
